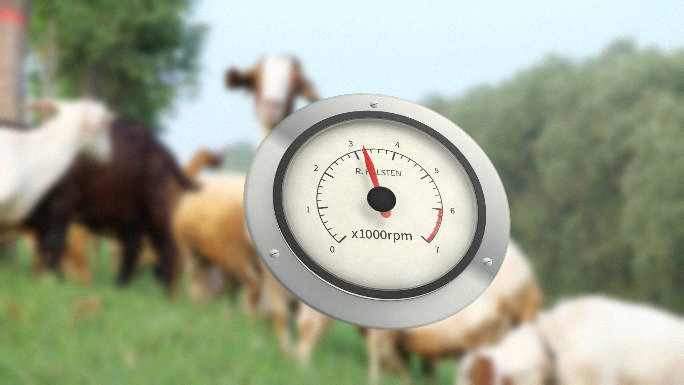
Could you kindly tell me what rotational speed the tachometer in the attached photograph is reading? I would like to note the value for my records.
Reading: 3200 rpm
